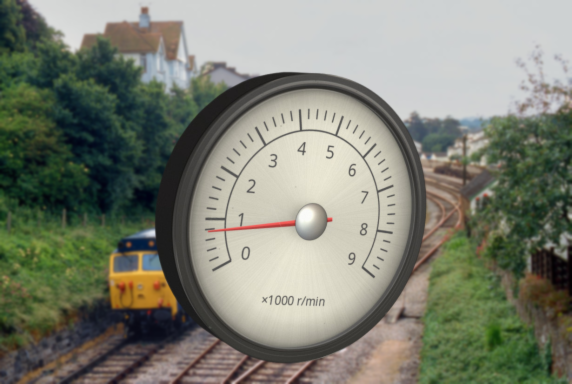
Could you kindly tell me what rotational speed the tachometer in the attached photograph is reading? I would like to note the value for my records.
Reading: 800 rpm
